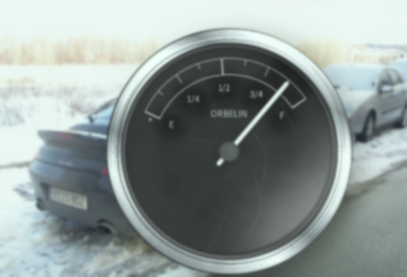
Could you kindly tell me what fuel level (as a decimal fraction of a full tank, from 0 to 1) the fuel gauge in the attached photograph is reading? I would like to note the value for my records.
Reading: 0.875
